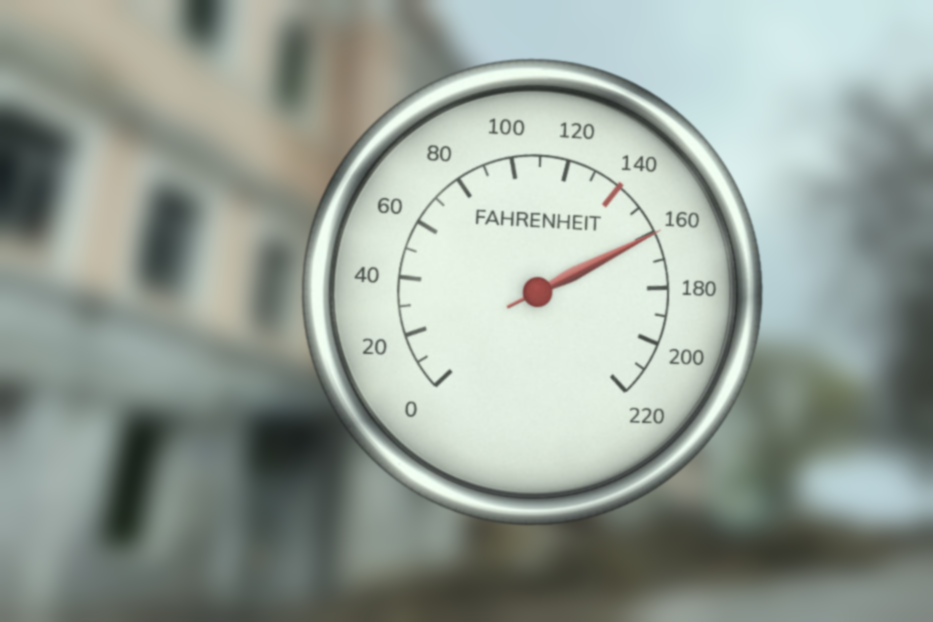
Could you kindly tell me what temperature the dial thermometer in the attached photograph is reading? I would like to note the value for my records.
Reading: 160 °F
